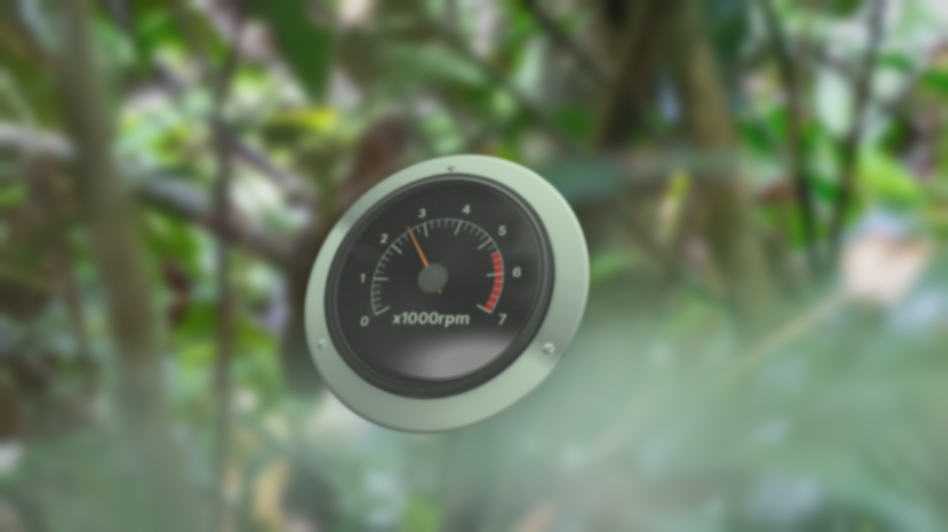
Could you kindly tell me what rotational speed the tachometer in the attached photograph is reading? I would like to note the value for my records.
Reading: 2600 rpm
